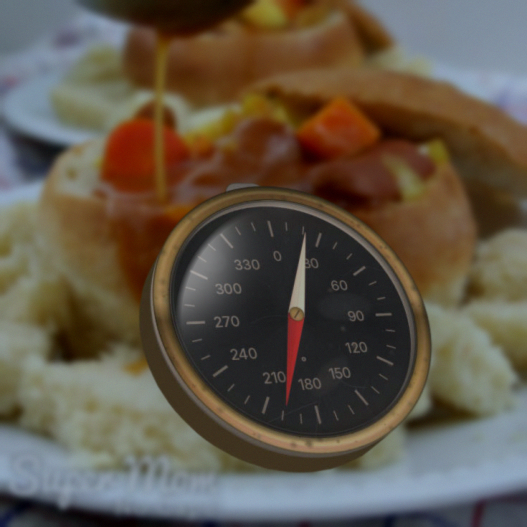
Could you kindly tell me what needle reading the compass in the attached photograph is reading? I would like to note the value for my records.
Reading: 200 °
